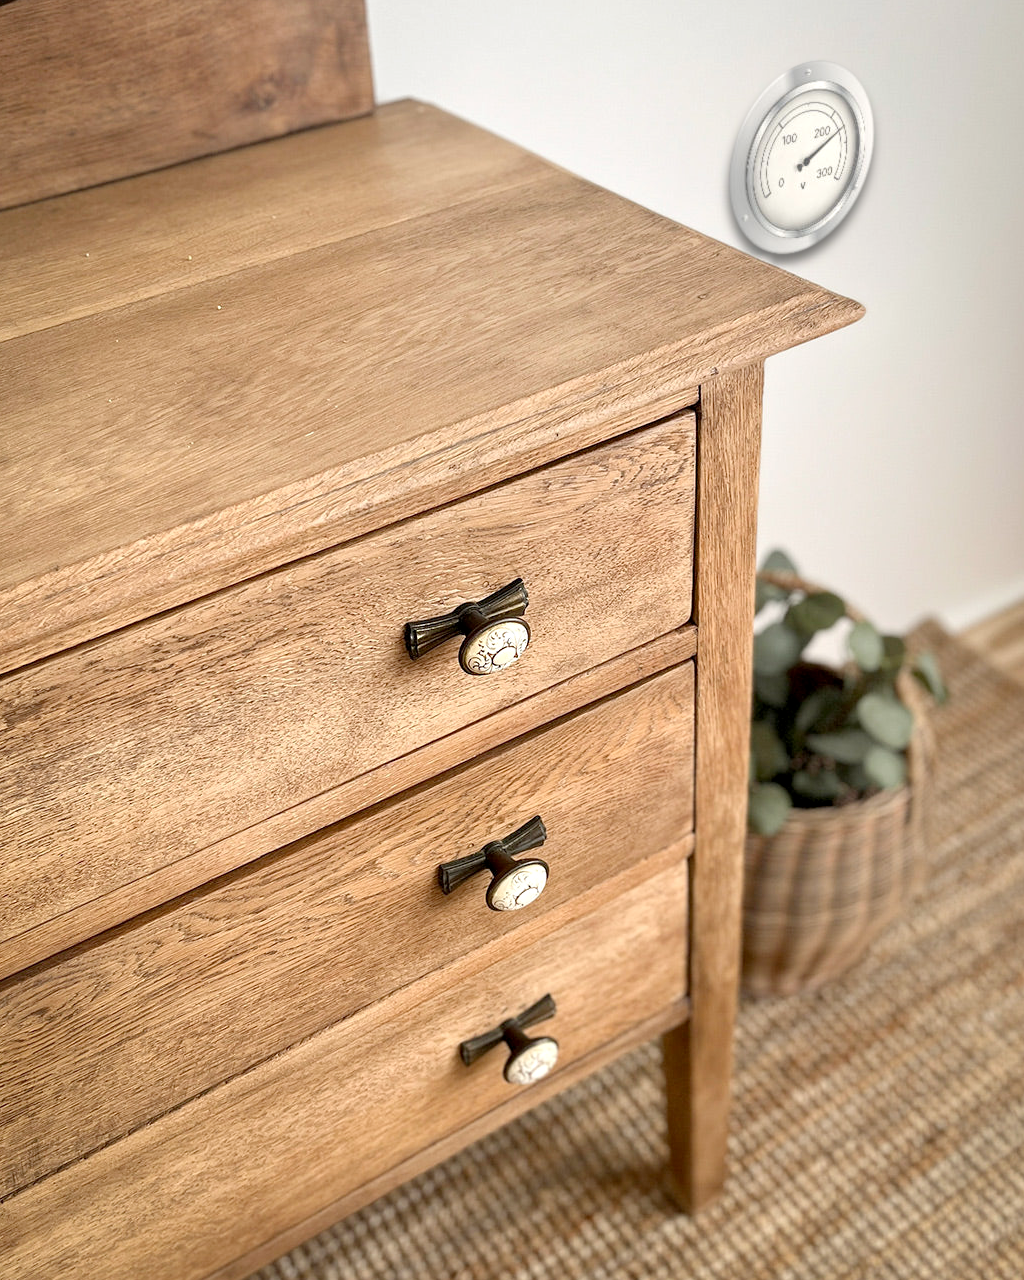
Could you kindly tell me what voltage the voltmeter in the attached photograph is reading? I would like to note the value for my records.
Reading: 225 V
